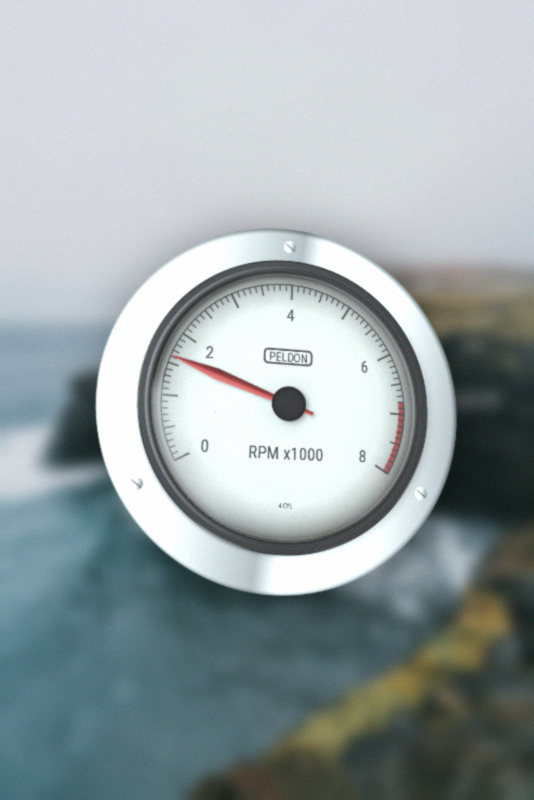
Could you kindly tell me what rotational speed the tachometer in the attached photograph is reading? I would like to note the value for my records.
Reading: 1600 rpm
